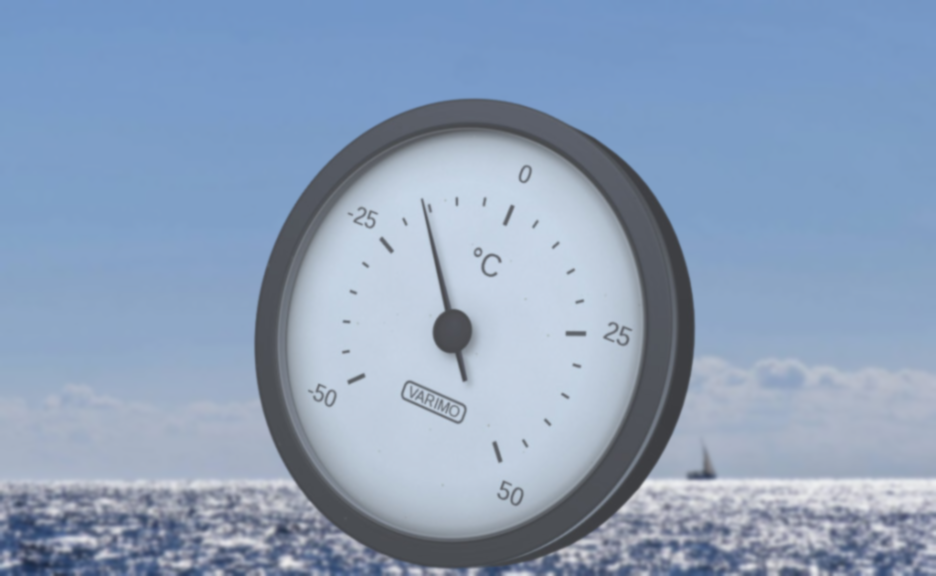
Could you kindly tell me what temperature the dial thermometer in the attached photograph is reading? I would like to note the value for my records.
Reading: -15 °C
